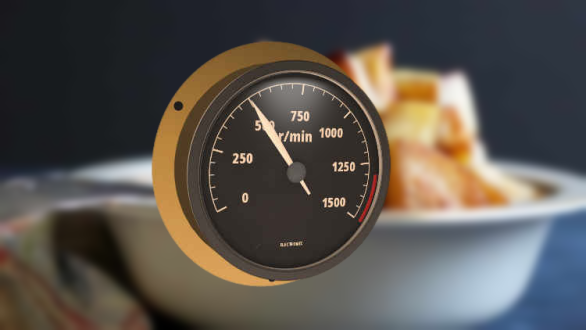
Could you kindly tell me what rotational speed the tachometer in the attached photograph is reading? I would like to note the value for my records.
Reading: 500 rpm
